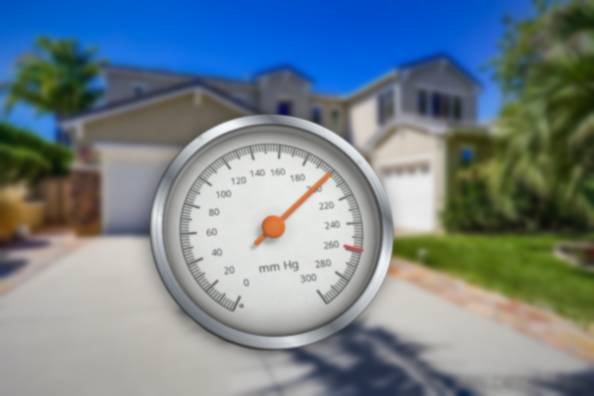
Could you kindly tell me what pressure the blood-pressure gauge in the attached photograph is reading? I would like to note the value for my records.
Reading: 200 mmHg
